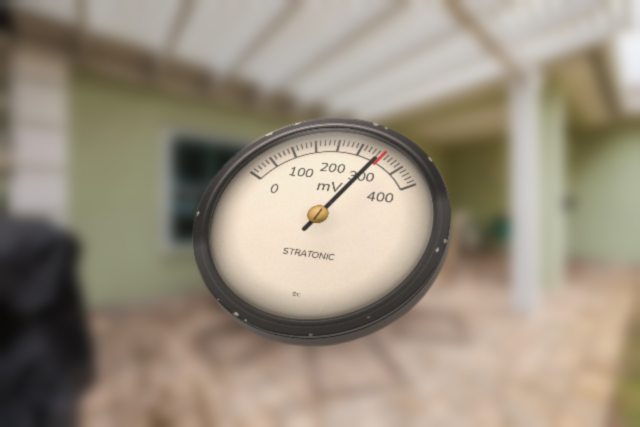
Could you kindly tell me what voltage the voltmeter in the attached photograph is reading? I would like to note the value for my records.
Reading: 300 mV
